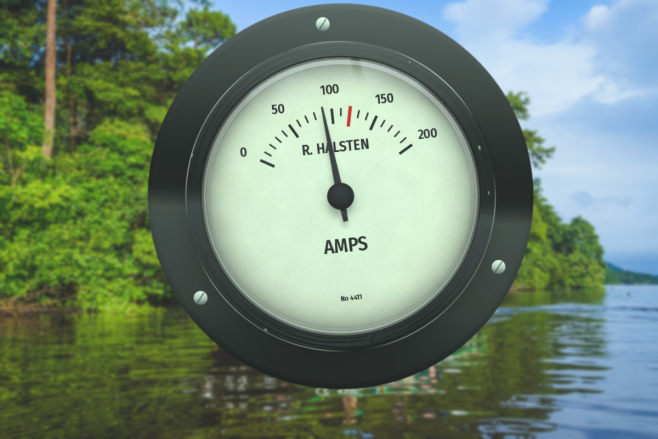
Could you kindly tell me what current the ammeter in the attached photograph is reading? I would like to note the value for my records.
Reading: 90 A
